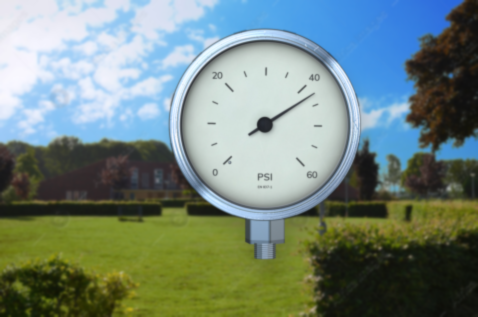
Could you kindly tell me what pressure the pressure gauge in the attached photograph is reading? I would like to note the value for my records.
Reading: 42.5 psi
